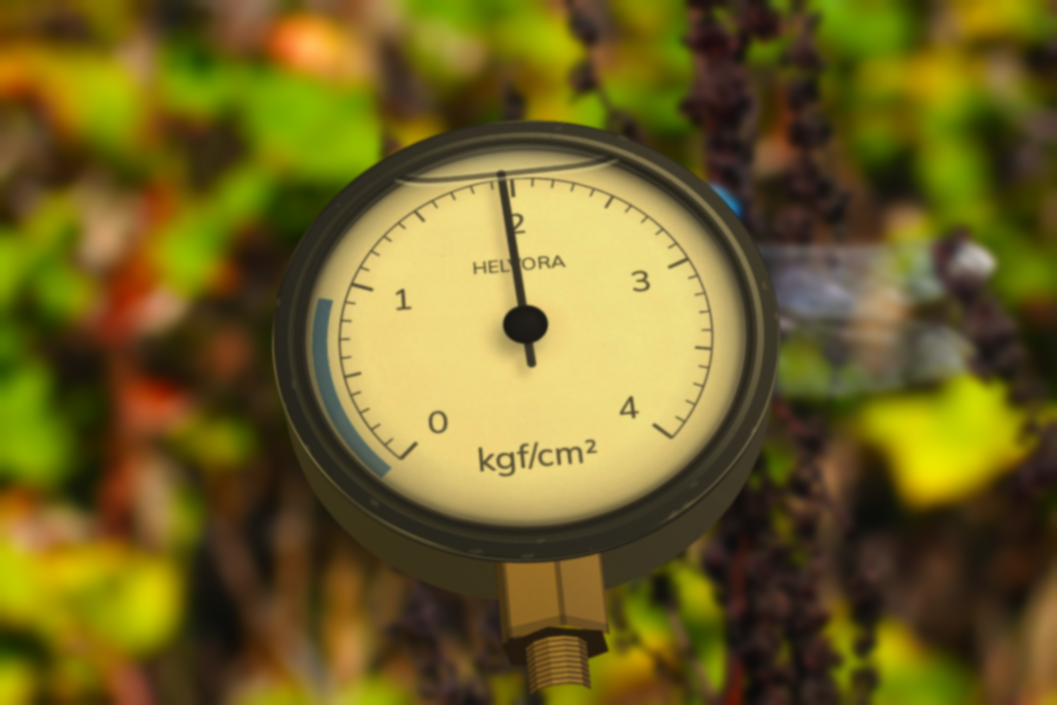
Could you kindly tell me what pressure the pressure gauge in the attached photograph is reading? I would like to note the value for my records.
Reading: 1.95 kg/cm²
